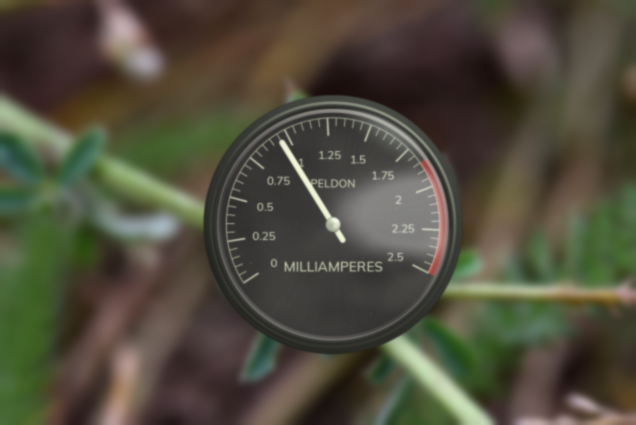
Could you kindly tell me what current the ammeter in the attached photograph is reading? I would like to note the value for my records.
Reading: 0.95 mA
